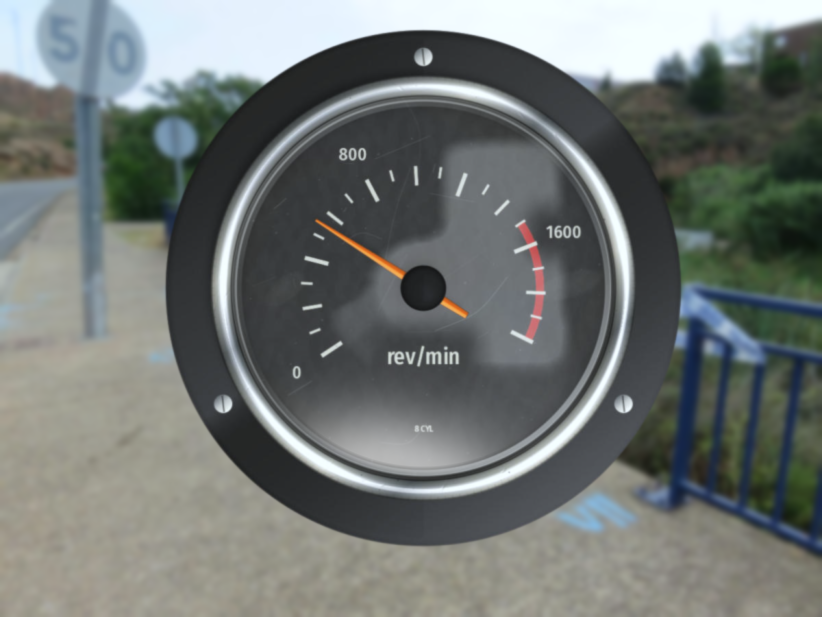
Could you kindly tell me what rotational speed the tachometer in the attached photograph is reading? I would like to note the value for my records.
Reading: 550 rpm
